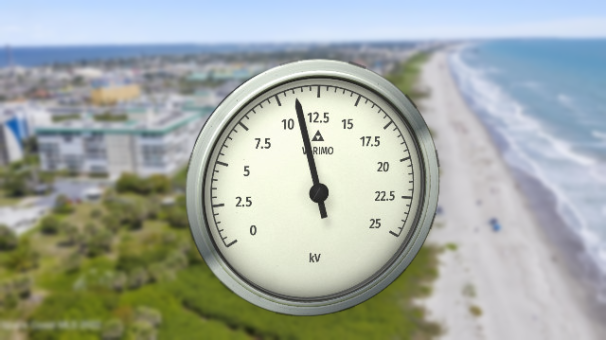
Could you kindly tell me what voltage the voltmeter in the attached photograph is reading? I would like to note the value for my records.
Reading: 11 kV
